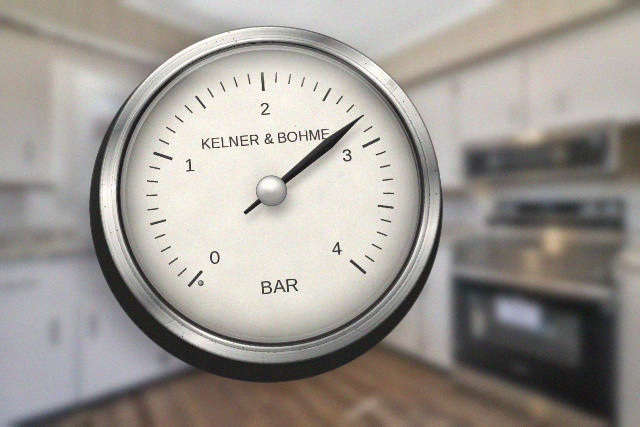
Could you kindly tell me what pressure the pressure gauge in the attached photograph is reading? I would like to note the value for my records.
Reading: 2.8 bar
